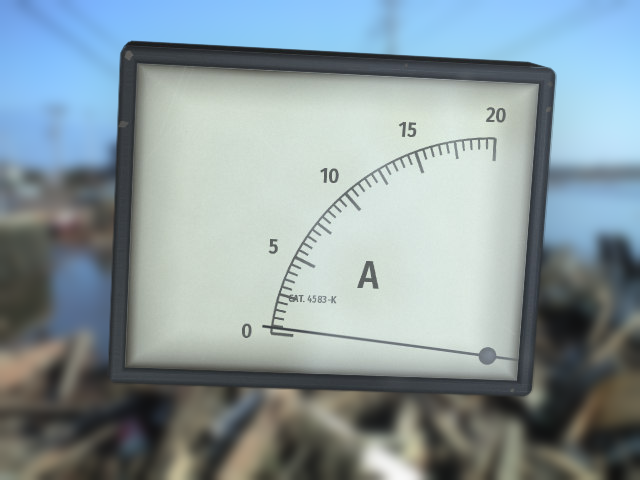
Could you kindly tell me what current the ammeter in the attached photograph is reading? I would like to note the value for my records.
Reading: 0.5 A
